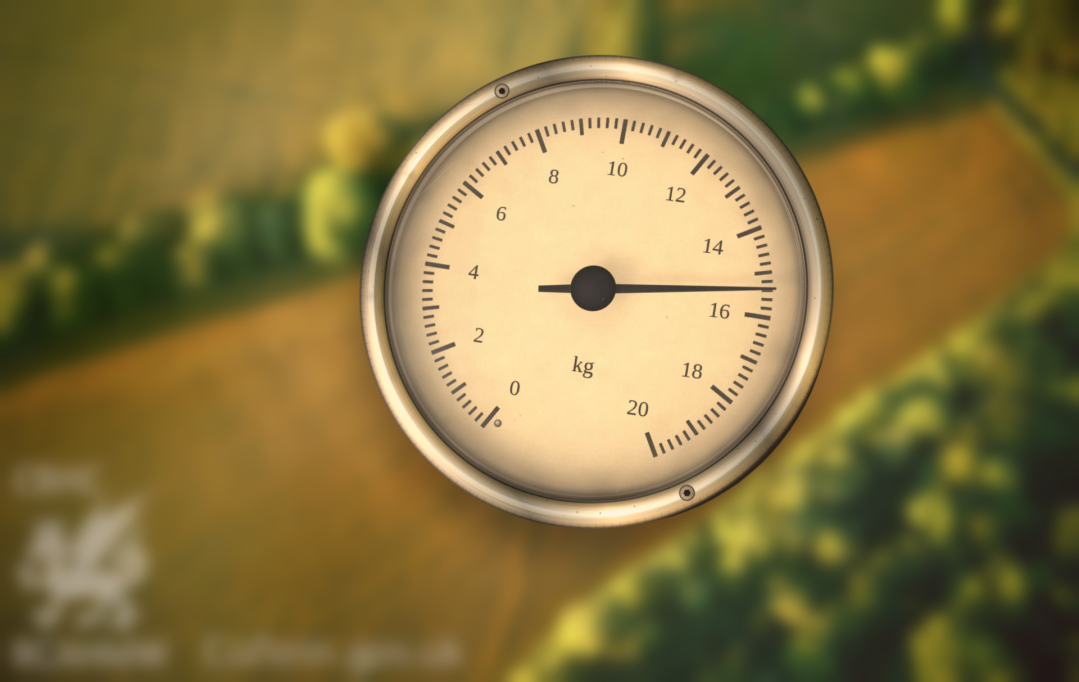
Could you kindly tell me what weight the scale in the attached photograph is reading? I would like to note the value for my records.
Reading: 15.4 kg
